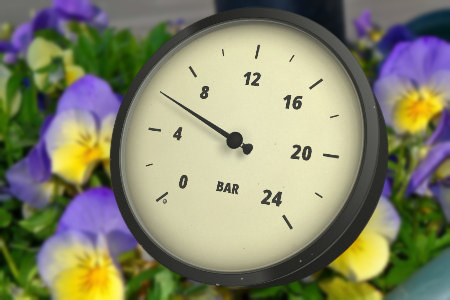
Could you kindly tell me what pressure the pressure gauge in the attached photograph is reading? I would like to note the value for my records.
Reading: 6 bar
